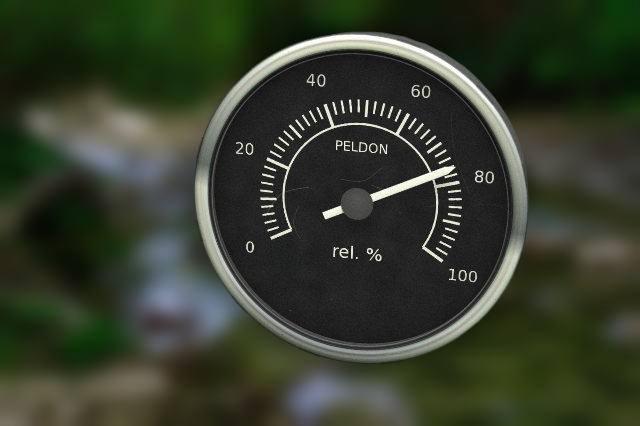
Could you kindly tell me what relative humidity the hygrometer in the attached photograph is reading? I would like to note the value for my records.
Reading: 76 %
